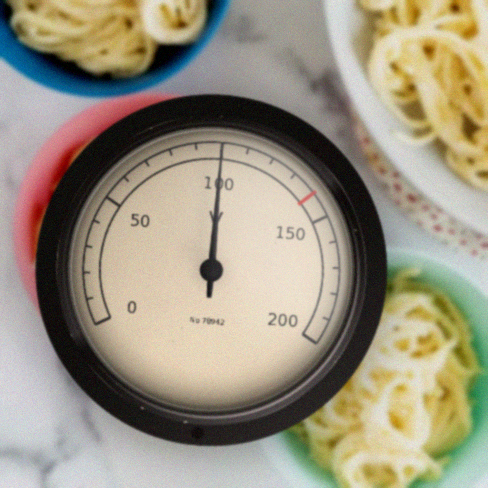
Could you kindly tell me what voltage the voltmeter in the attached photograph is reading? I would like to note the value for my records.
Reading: 100 V
